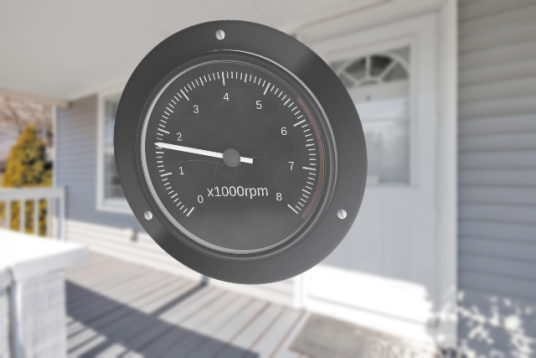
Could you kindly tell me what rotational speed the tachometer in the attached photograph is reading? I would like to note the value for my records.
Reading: 1700 rpm
